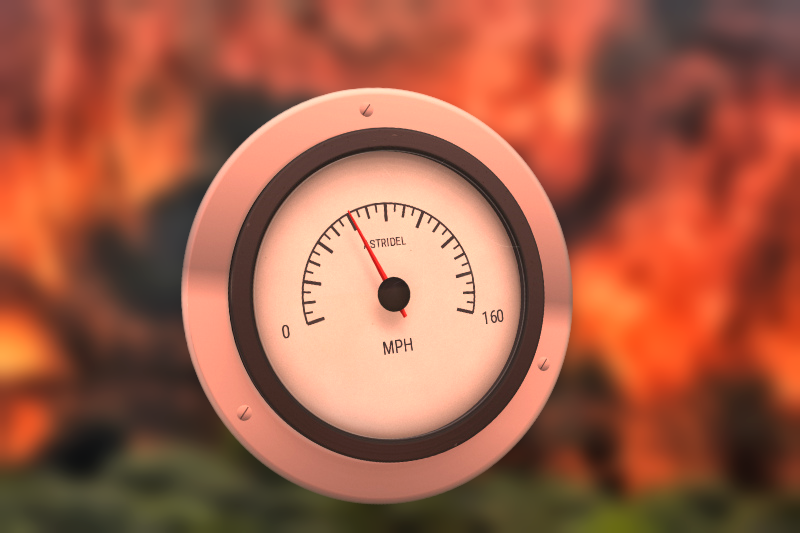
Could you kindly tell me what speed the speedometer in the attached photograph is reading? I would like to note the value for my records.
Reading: 60 mph
